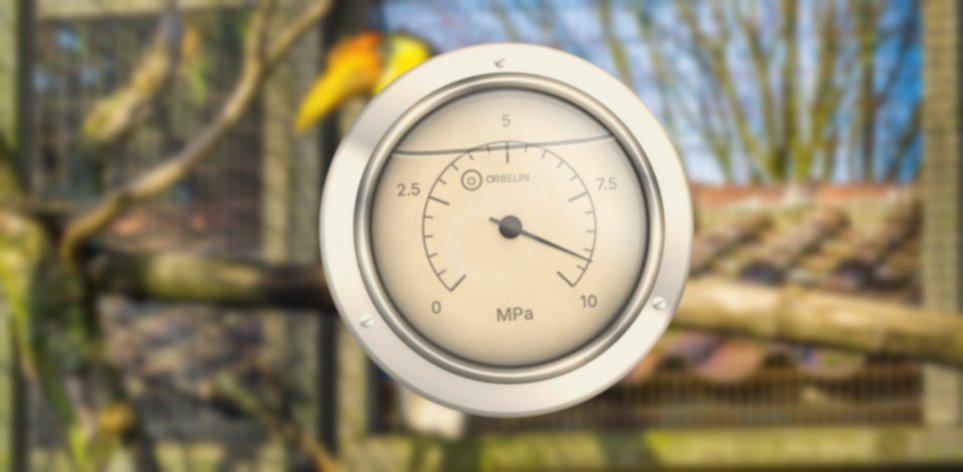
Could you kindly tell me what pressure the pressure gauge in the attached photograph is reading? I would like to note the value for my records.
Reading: 9.25 MPa
